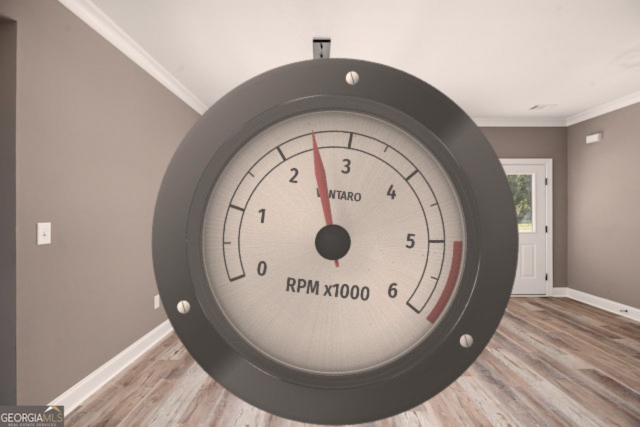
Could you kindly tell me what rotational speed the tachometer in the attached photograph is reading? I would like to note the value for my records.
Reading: 2500 rpm
